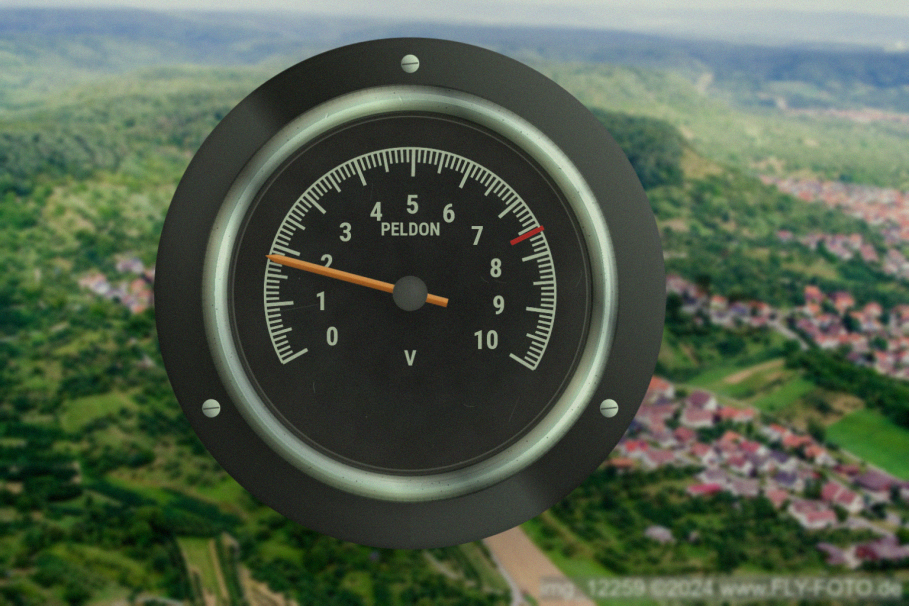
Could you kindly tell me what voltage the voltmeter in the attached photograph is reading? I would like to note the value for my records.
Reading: 1.8 V
